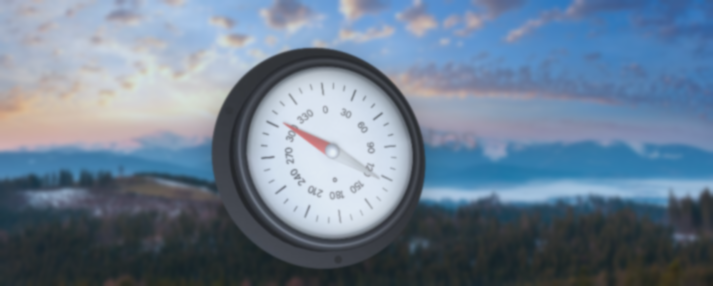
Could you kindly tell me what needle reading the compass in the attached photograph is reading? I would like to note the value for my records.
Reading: 305 °
